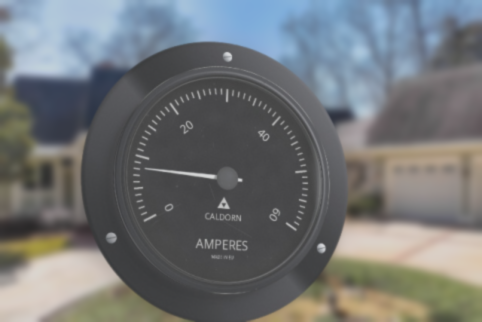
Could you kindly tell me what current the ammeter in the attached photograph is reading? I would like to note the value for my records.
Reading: 8 A
